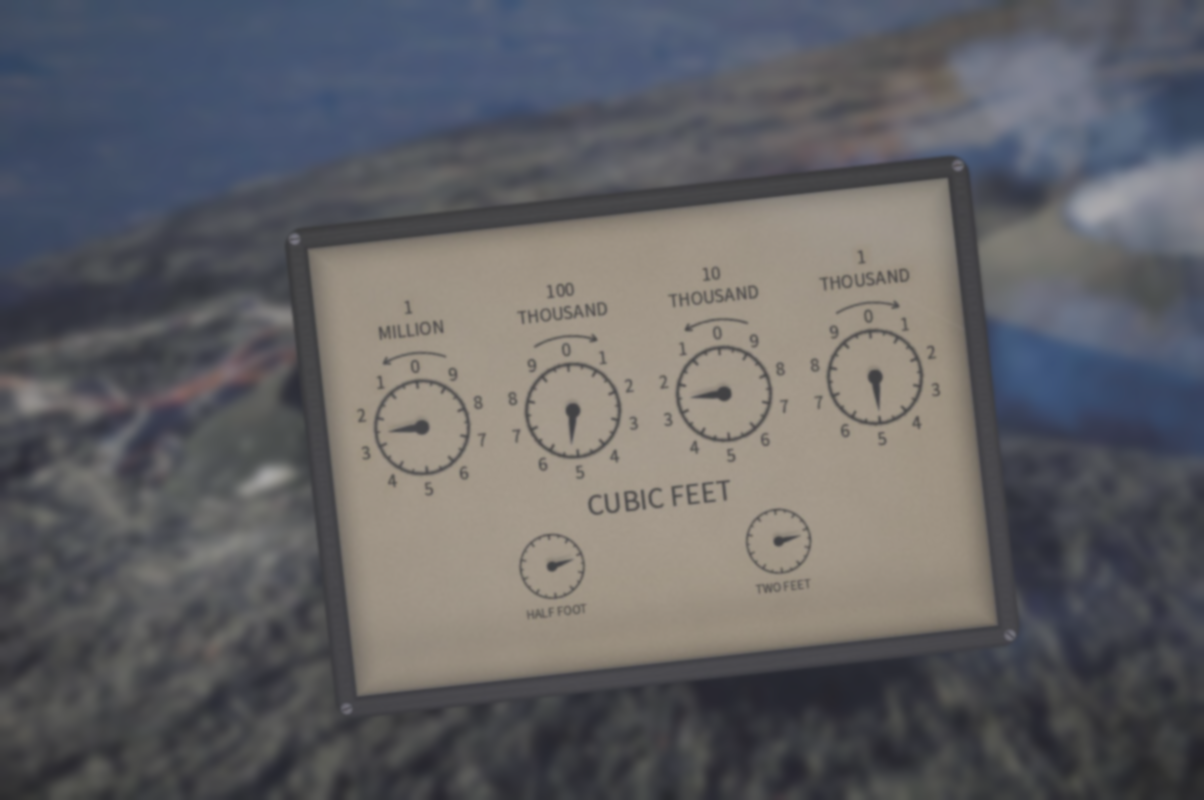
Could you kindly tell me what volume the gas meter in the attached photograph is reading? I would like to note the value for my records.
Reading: 252500 ft³
